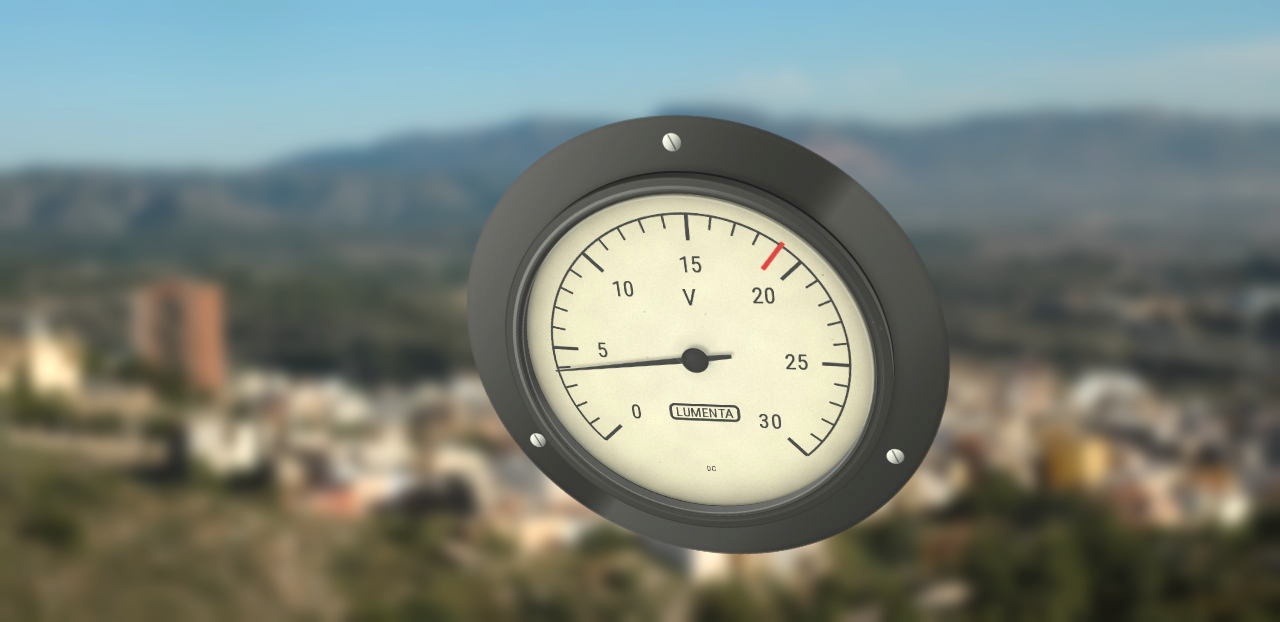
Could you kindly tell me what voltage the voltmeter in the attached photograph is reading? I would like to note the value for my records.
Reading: 4 V
